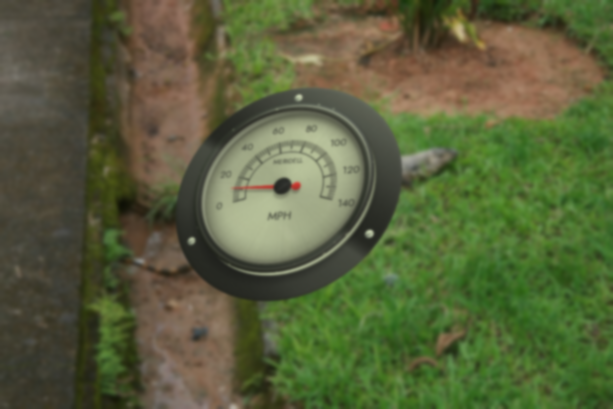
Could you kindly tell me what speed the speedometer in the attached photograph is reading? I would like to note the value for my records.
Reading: 10 mph
